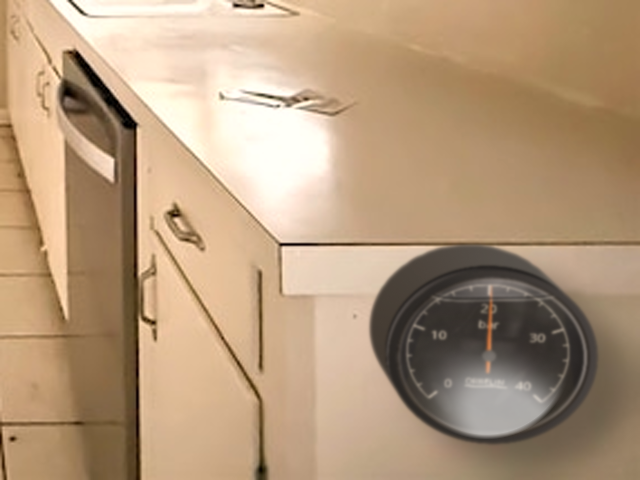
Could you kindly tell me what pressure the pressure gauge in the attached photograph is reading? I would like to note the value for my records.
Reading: 20 bar
